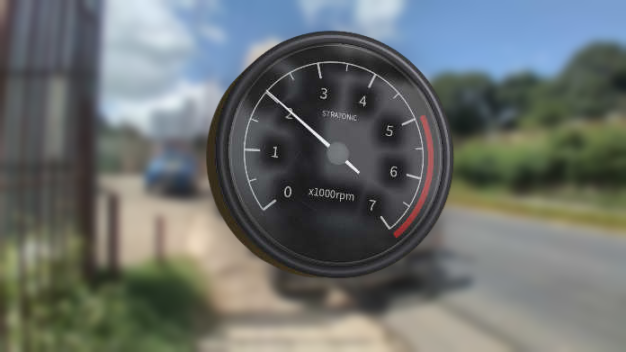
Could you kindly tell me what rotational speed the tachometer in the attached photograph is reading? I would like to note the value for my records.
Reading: 2000 rpm
